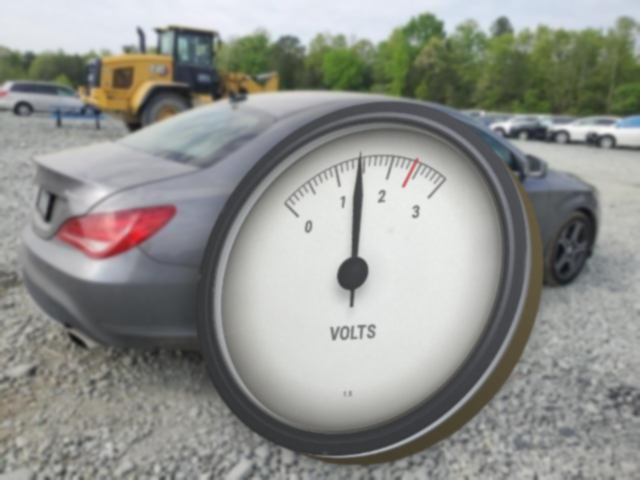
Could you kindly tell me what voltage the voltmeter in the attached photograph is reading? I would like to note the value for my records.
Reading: 1.5 V
